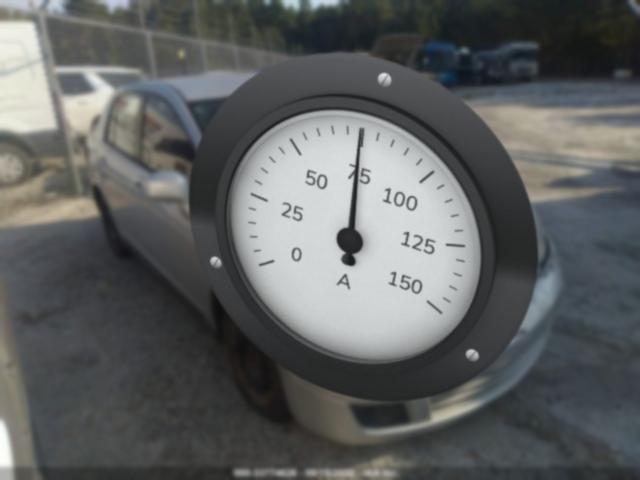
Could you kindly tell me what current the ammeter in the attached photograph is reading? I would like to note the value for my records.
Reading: 75 A
